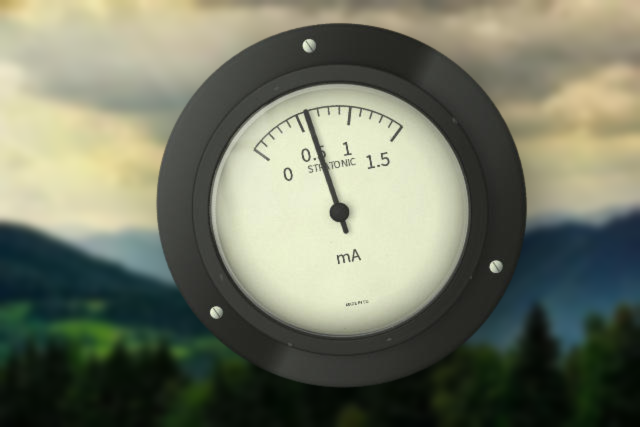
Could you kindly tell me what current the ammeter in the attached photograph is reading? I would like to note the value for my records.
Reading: 0.6 mA
